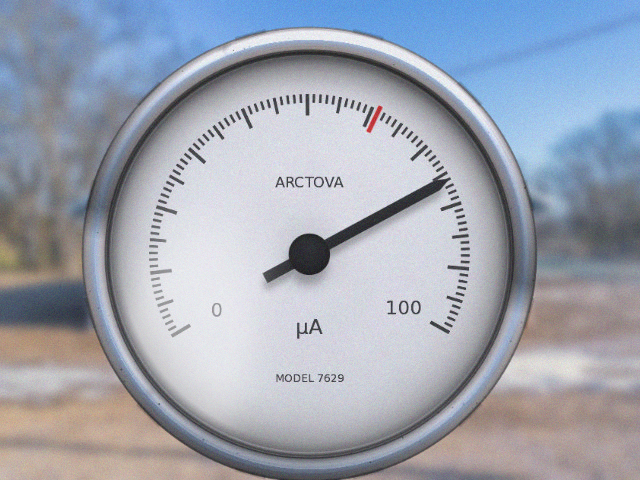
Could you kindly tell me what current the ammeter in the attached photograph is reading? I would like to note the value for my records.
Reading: 76 µA
